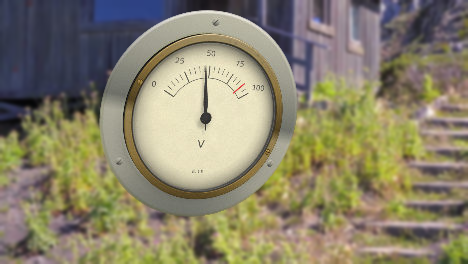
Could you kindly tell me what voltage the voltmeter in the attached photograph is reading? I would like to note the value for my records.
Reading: 45 V
